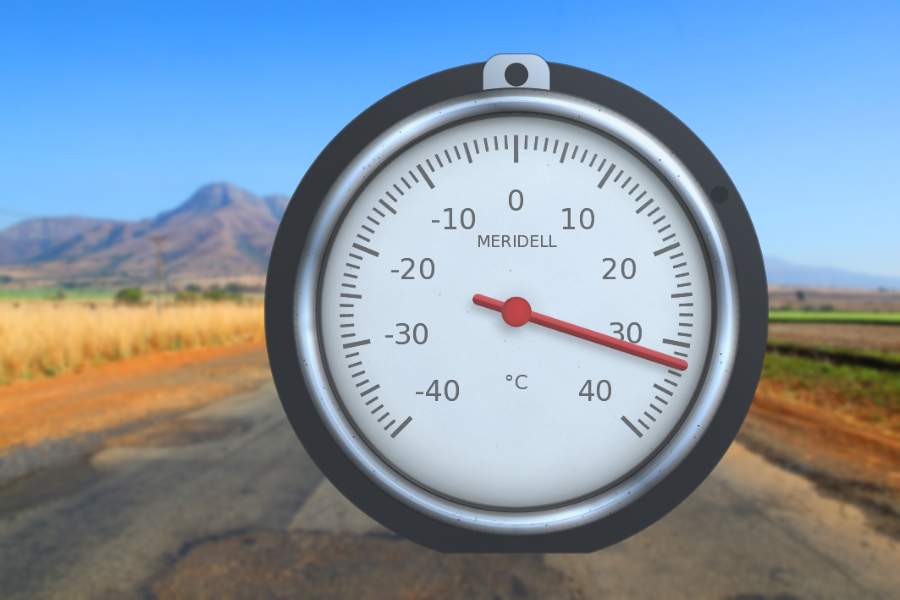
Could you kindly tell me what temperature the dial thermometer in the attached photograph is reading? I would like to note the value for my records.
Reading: 32 °C
